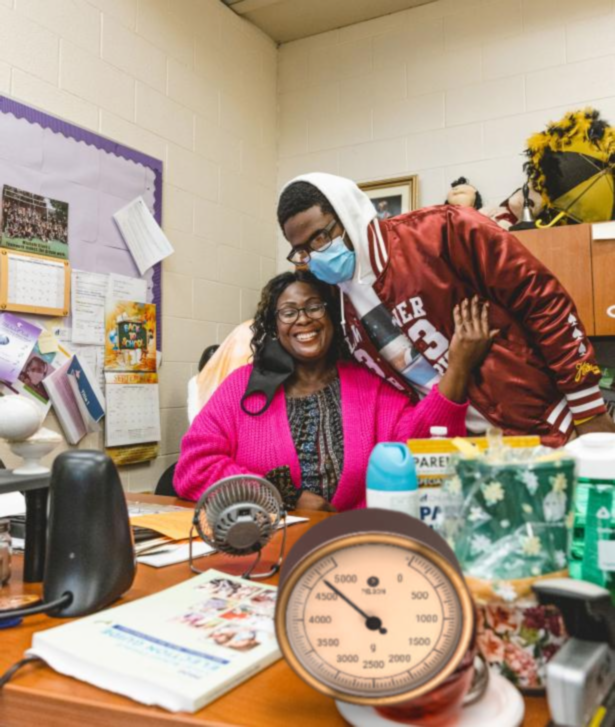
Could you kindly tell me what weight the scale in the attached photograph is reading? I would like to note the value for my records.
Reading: 4750 g
